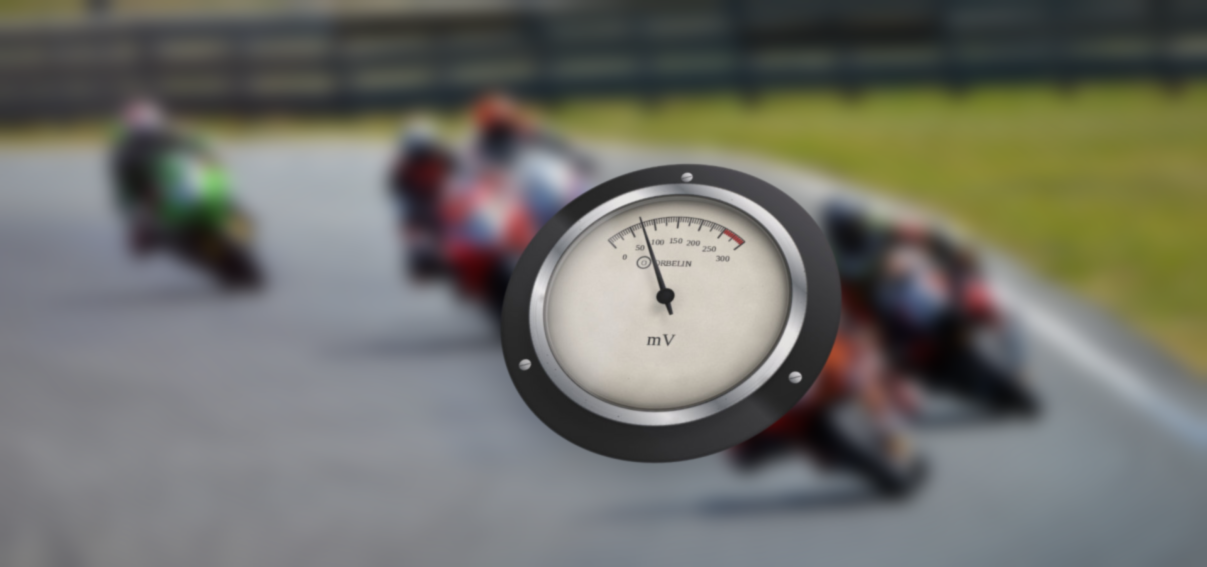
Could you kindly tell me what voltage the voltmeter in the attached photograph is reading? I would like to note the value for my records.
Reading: 75 mV
